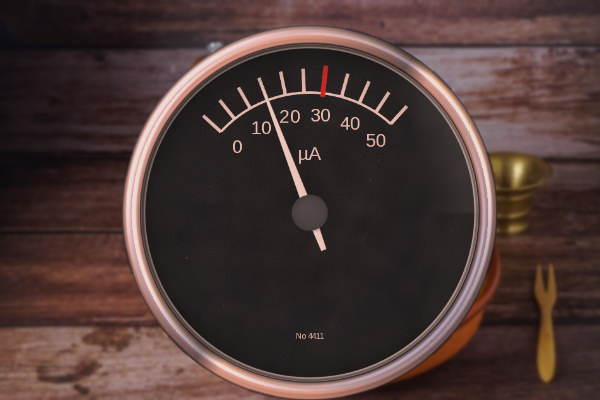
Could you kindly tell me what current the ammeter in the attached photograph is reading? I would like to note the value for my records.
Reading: 15 µA
